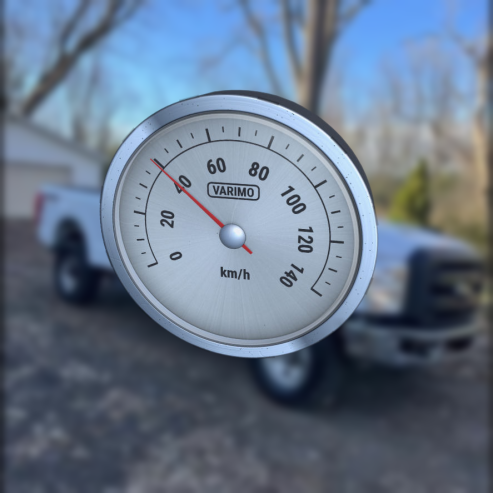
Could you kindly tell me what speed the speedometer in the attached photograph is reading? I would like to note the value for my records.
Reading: 40 km/h
